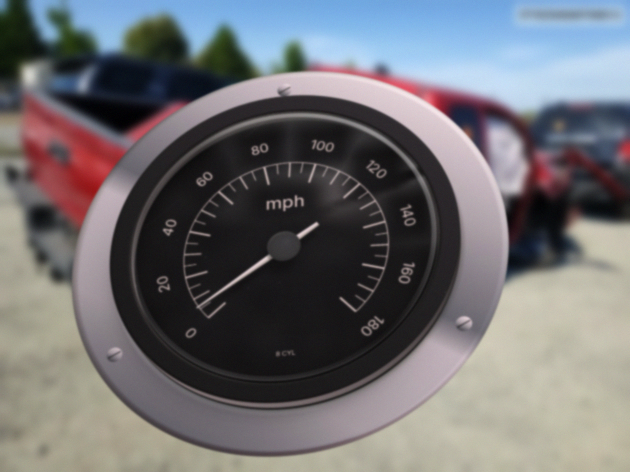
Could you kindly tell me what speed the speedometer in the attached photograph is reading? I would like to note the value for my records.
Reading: 5 mph
